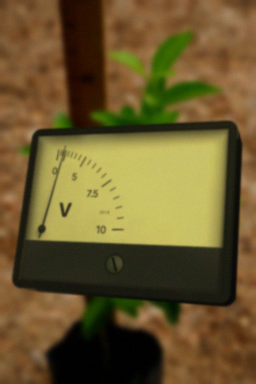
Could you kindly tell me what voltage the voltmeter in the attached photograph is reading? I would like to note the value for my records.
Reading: 2.5 V
